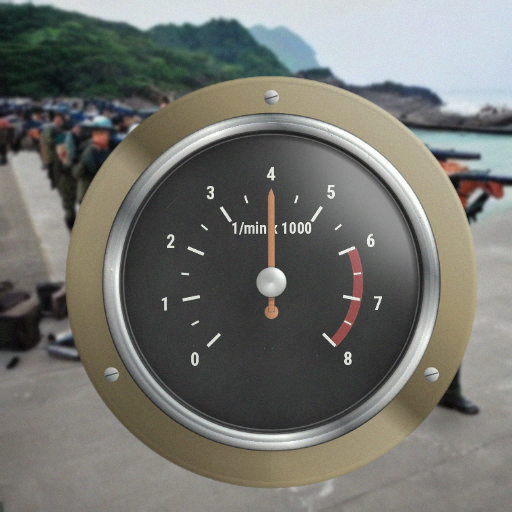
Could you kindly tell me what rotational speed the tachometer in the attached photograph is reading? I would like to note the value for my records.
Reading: 4000 rpm
